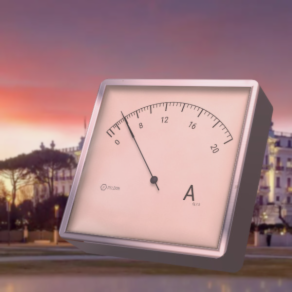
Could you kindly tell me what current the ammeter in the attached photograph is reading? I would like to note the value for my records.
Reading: 6 A
